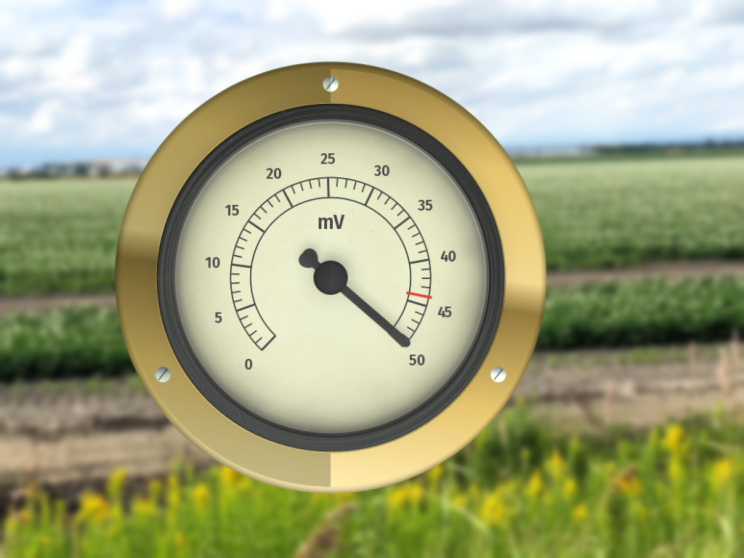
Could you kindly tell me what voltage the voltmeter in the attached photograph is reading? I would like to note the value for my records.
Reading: 49.5 mV
